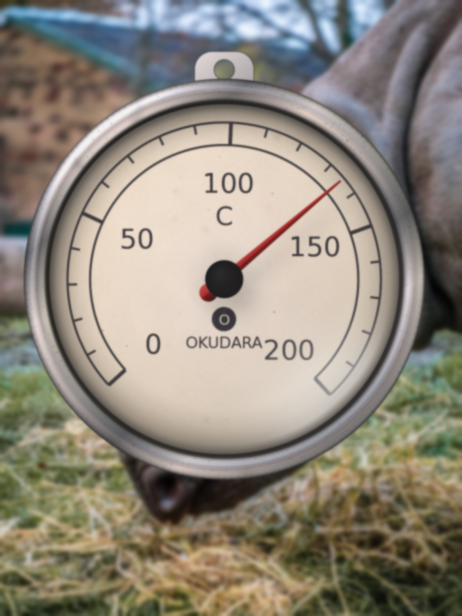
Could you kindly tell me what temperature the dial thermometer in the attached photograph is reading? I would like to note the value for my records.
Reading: 135 °C
